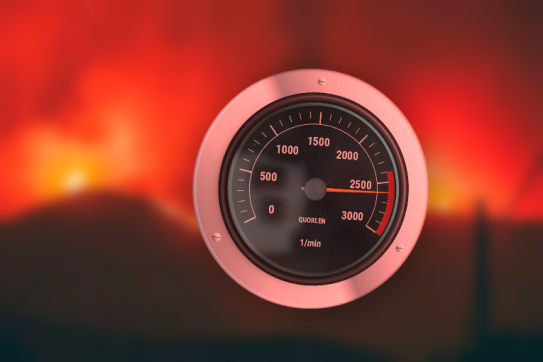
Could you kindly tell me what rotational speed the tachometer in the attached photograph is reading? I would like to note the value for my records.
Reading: 2600 rpm
